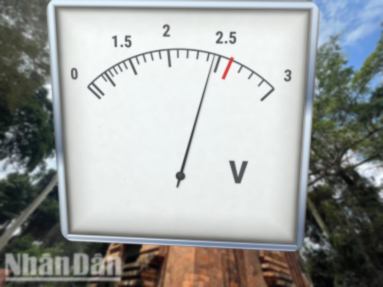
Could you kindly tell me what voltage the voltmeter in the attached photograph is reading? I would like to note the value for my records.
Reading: 2.45 V
